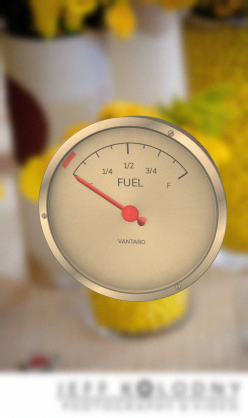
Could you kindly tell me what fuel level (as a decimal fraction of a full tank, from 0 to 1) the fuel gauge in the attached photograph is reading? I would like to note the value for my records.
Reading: 0
